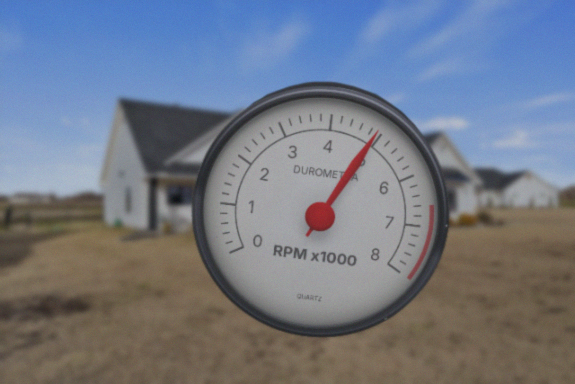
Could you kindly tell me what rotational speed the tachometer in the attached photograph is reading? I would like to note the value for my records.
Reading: 4900 rpm
